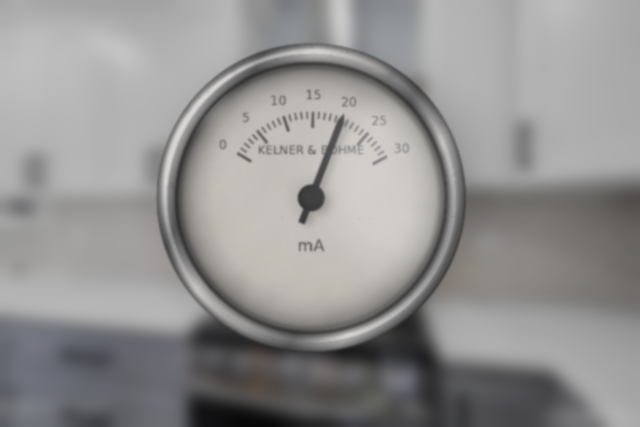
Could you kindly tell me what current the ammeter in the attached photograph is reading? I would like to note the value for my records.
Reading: 20 mA
